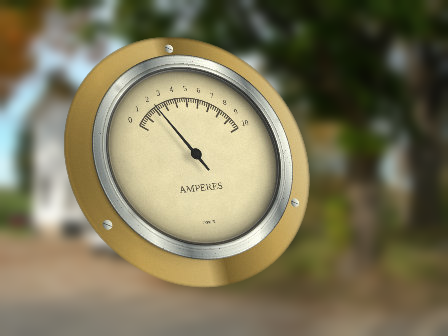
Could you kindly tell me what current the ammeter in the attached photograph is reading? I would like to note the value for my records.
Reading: 2 A
